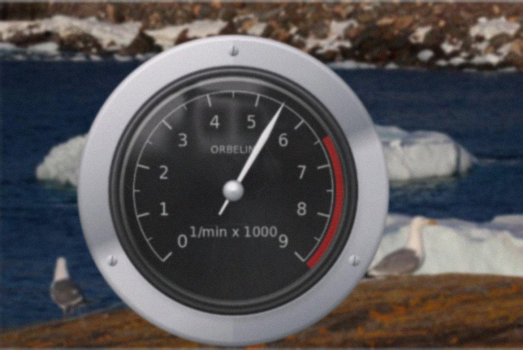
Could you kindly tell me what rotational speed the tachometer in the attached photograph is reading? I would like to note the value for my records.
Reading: 5500 rpm
